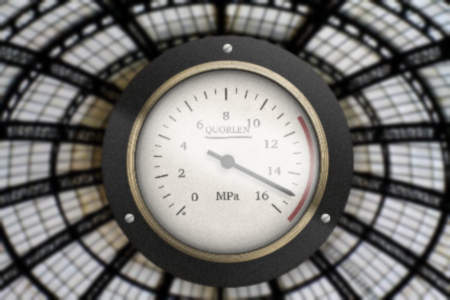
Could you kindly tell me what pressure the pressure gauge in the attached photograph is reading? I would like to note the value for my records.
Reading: 15 MPa
